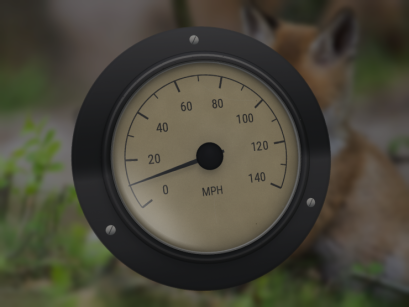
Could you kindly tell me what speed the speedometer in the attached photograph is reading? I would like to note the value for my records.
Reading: 10 mph
